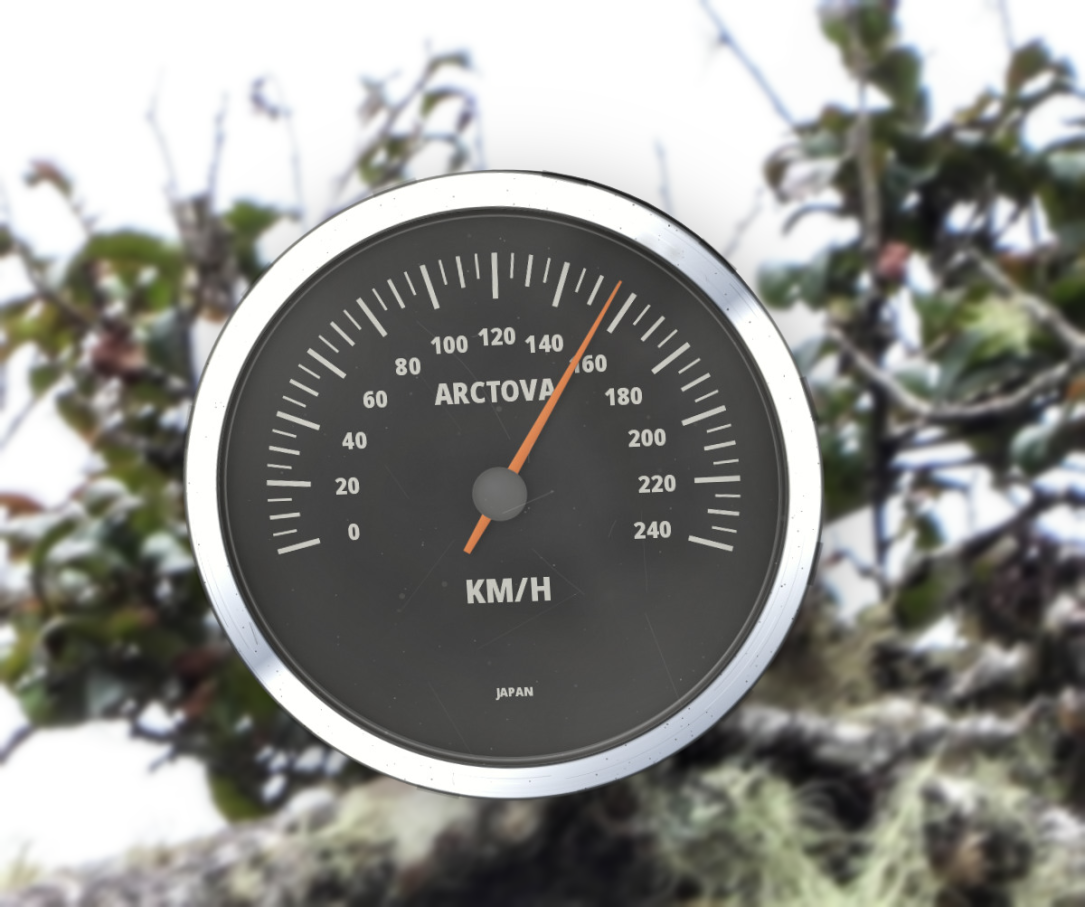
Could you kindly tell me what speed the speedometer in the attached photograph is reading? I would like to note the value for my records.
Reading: 155 km/h
